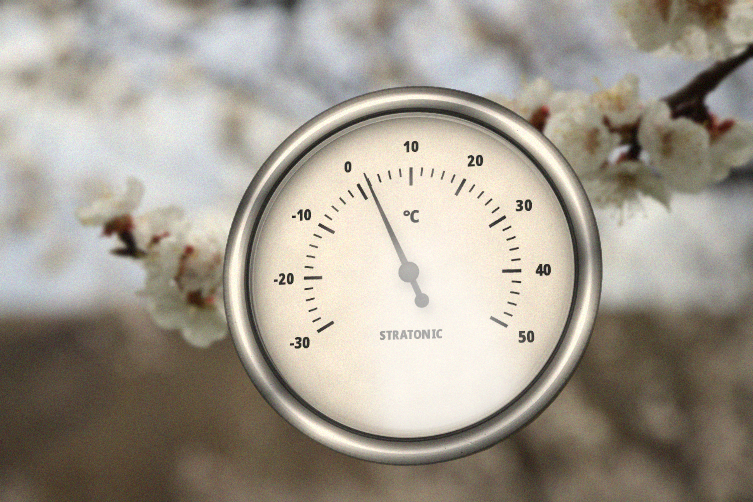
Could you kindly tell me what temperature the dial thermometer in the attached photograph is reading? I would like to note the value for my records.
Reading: 2 °C
